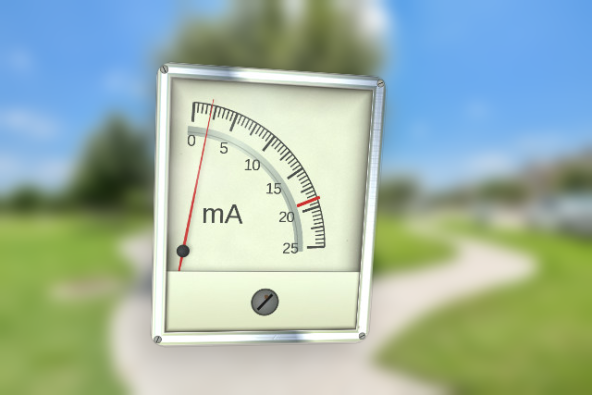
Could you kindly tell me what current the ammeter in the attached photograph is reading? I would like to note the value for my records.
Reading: 2 mA
